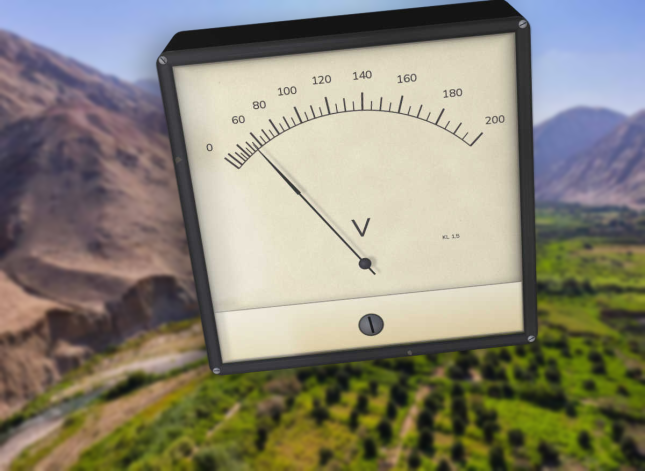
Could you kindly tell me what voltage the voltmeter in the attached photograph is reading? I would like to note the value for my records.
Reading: 55 V
